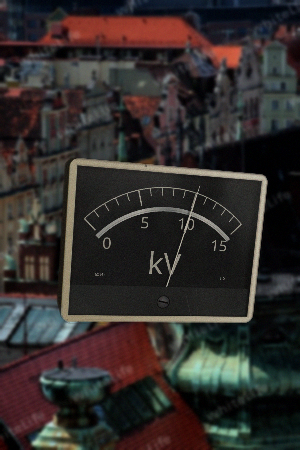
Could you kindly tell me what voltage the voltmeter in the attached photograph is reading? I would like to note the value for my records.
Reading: 10 kV
